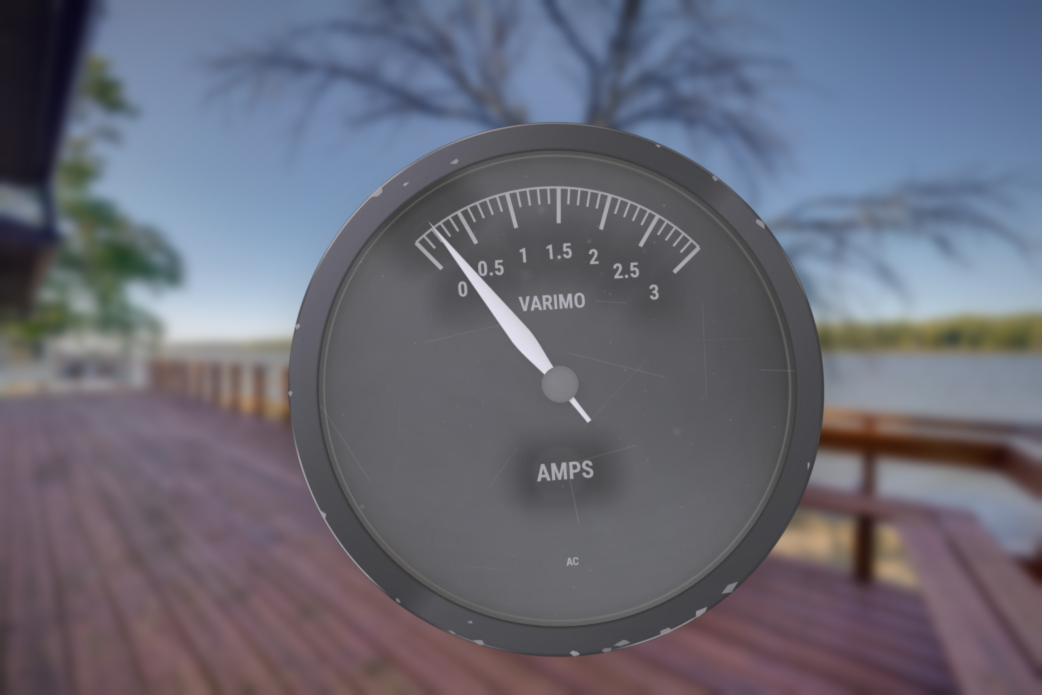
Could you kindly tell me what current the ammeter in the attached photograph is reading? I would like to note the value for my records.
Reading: 0.2 A
